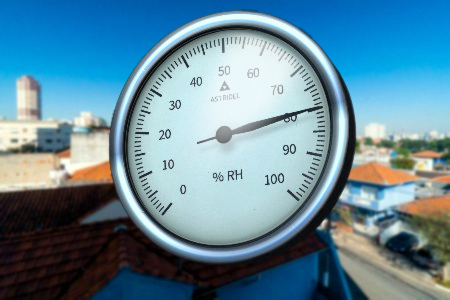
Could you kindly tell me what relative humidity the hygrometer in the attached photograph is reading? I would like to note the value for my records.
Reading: 80 %
